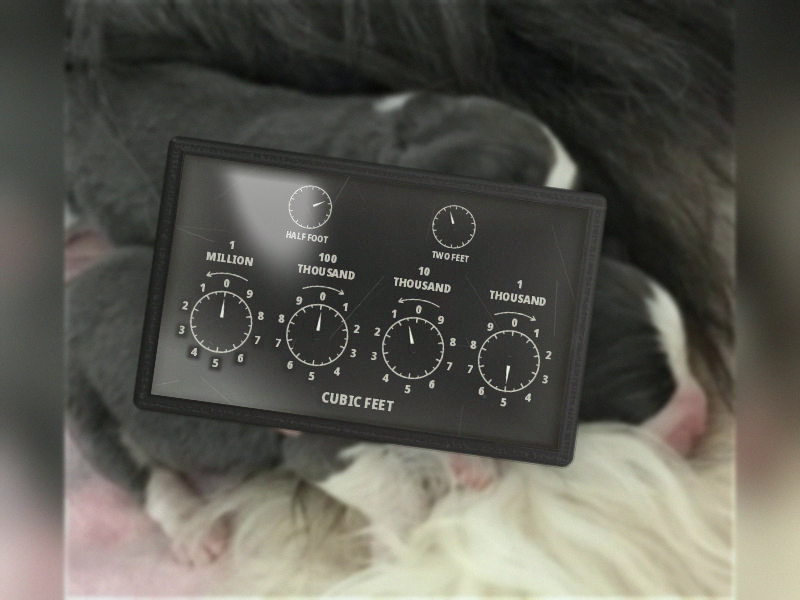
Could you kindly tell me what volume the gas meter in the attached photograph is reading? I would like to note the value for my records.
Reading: 500 ft³
